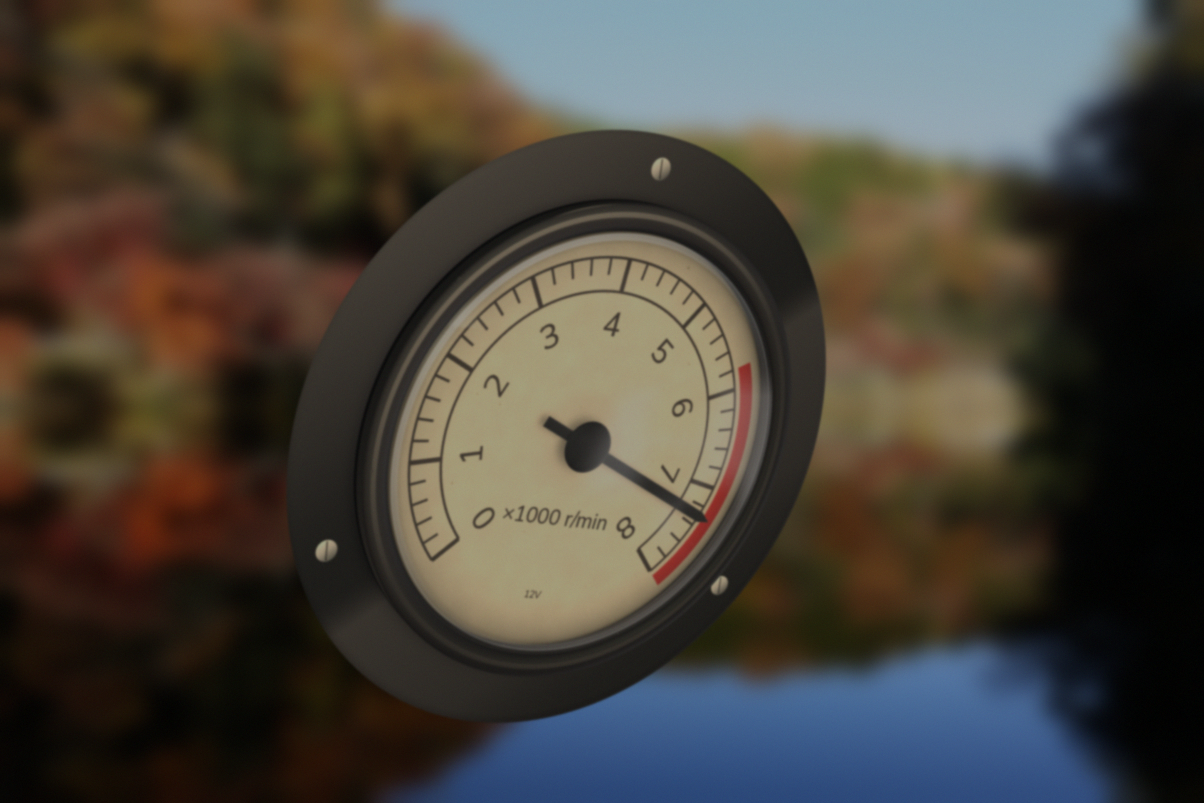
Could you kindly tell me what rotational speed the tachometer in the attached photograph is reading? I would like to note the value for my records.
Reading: 7300 rpm
